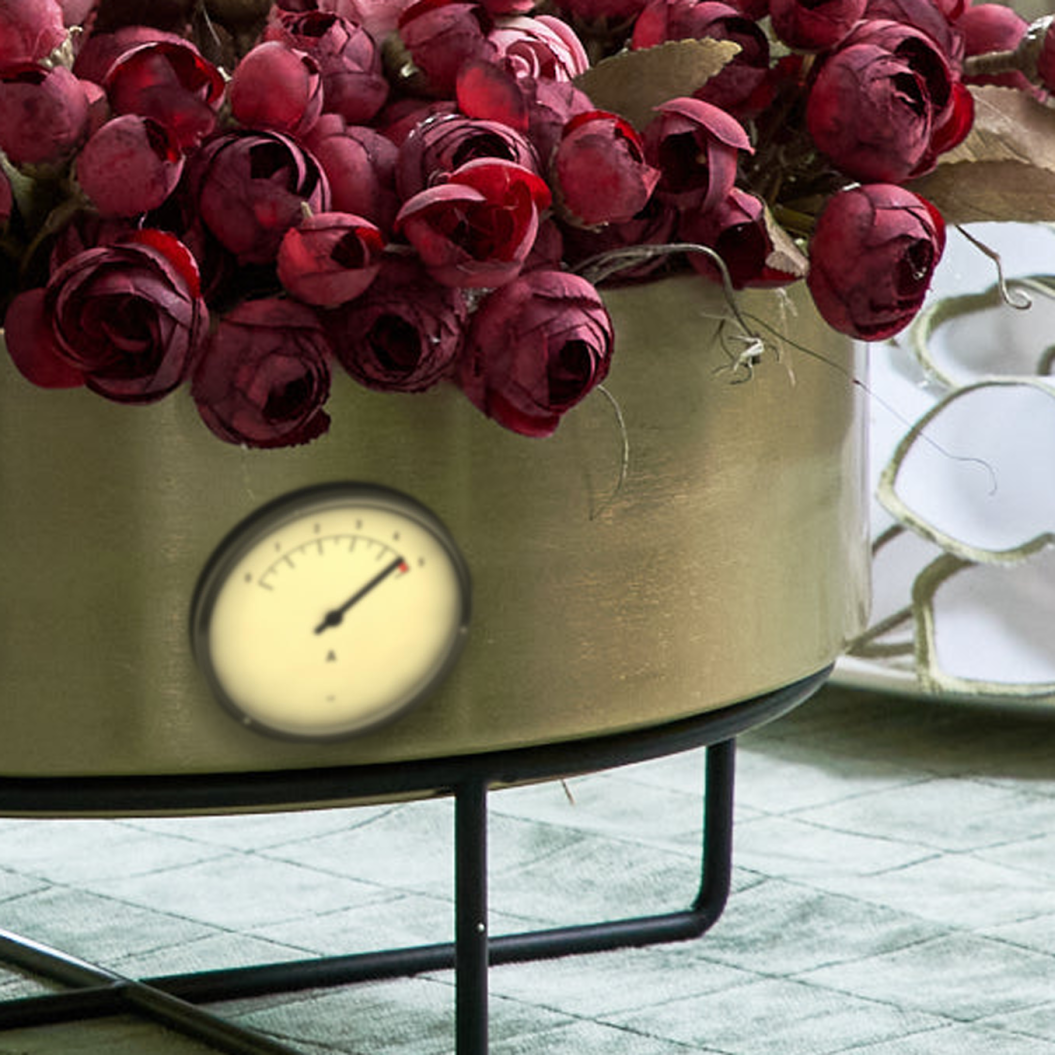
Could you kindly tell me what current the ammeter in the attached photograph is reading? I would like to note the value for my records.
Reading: 4.5 A
